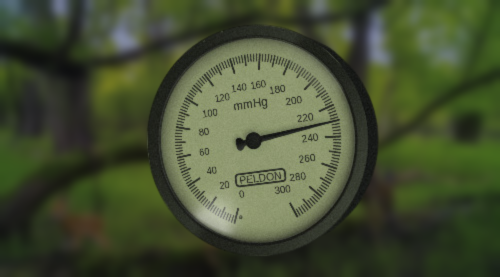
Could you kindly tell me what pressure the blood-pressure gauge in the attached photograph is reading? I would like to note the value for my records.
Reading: 230 mmHg
